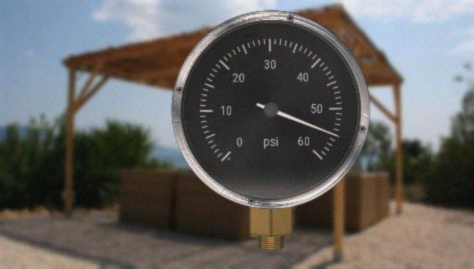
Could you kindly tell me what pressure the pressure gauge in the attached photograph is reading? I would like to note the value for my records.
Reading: 55 psi
